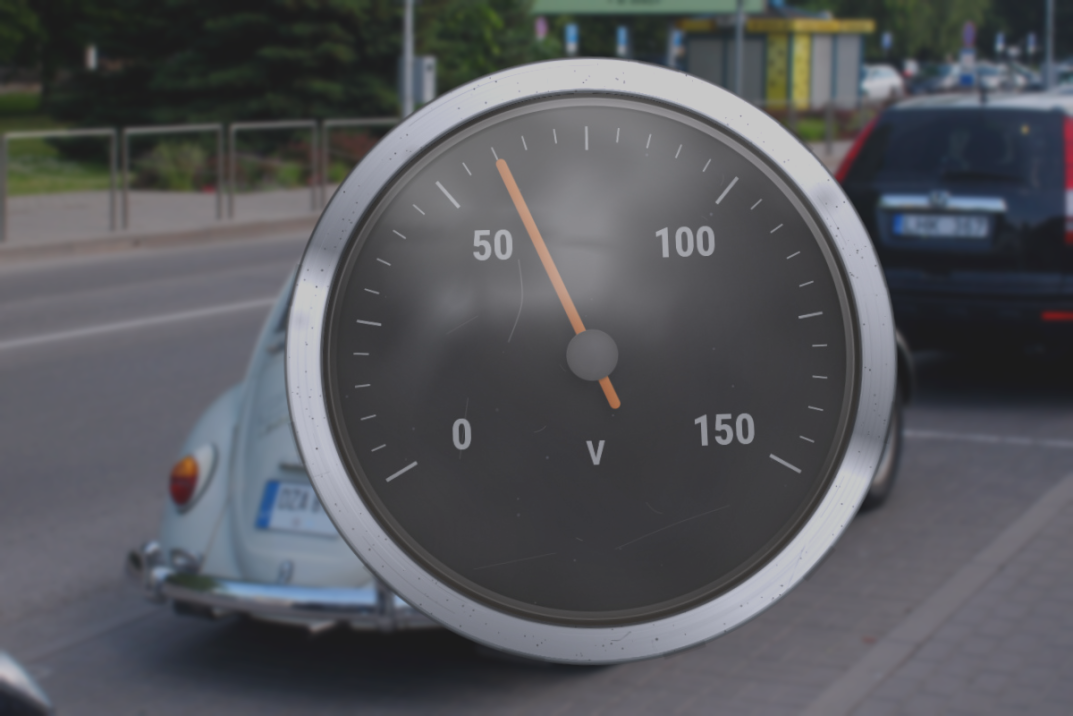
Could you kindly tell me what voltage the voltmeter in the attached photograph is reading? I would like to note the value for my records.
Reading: 60 V
